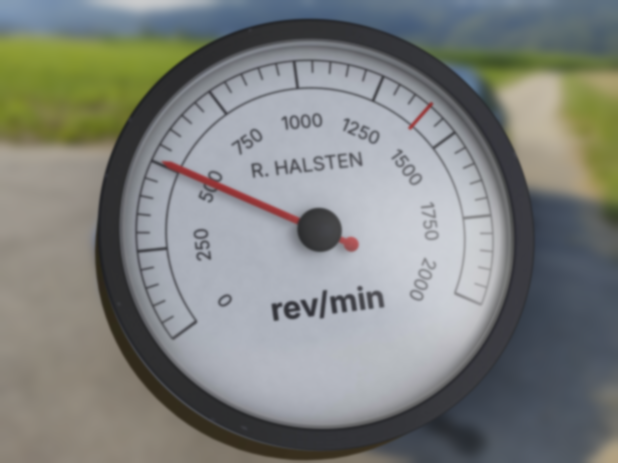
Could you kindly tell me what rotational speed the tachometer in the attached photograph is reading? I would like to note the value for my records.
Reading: 500 rpm
